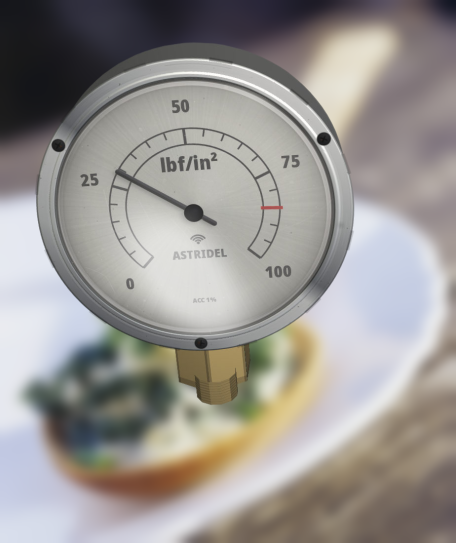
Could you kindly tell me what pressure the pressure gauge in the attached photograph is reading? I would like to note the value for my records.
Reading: 30 psi
